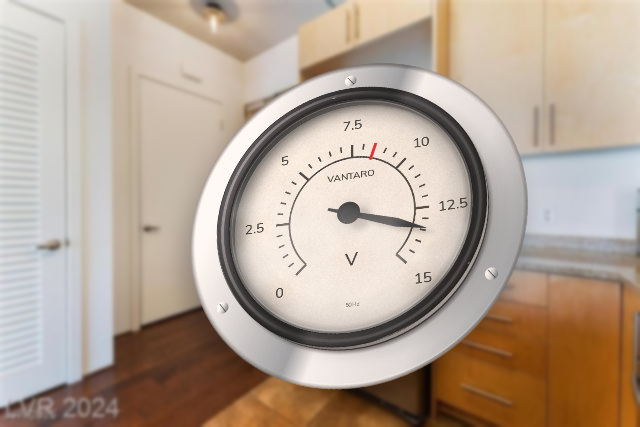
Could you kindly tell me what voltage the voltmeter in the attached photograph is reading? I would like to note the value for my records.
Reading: 13.5 V
